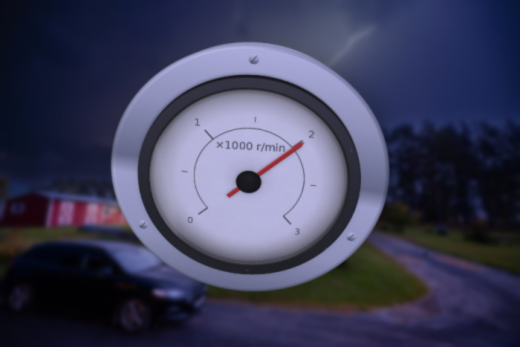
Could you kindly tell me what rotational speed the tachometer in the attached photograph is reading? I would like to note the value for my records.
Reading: 2000 rpm
